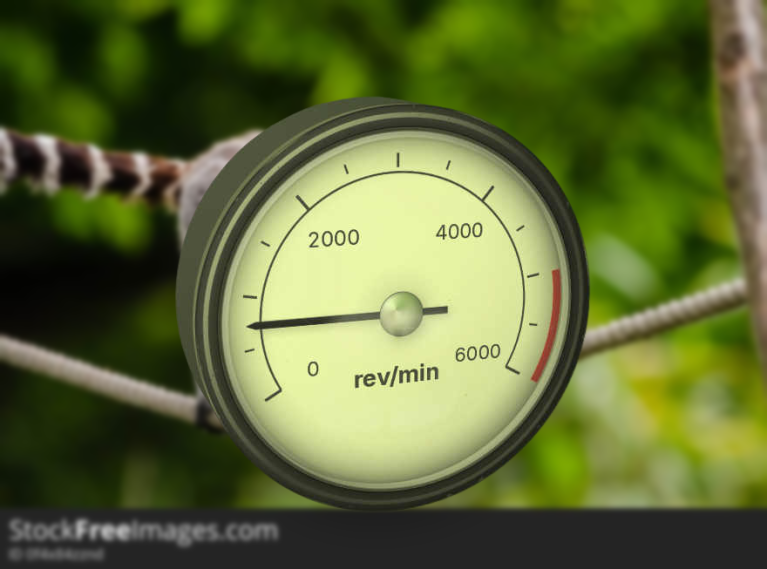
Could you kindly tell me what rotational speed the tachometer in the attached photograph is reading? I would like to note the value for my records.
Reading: 750 rpm
